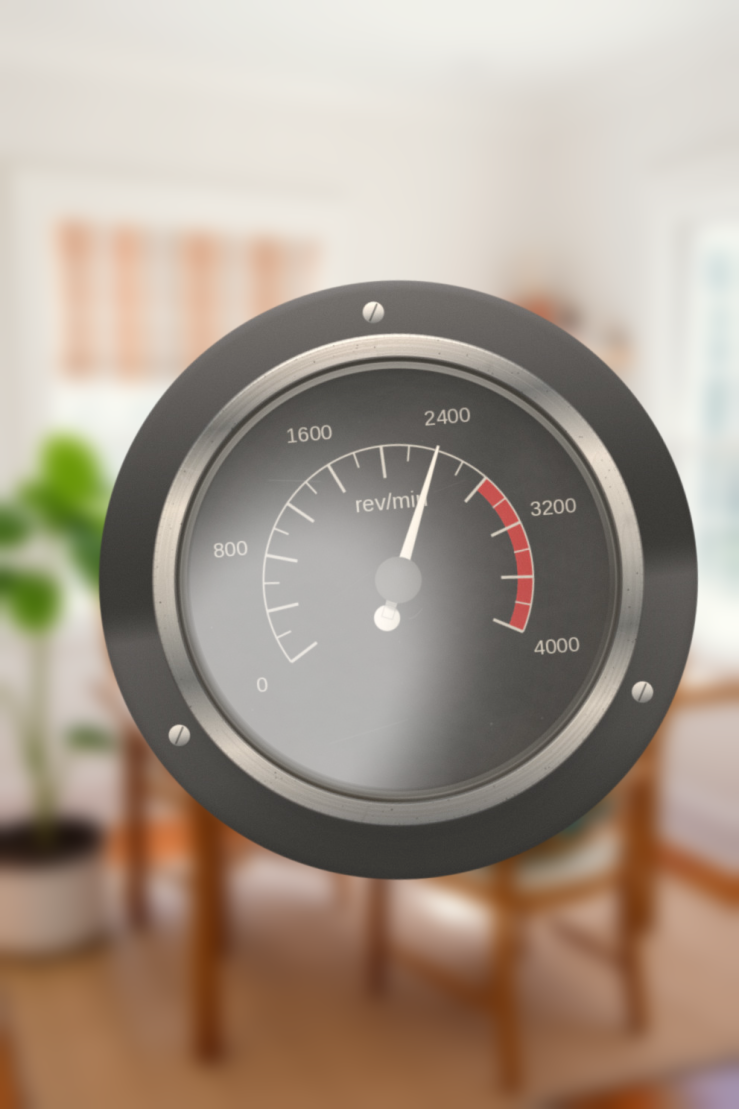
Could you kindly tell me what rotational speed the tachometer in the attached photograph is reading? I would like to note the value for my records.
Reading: 2400 rpm
